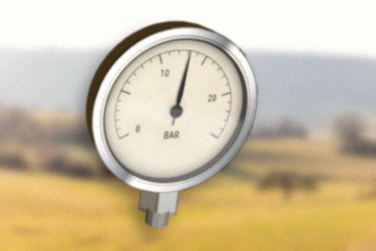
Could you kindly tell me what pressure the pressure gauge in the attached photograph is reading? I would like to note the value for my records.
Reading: 13 bar
